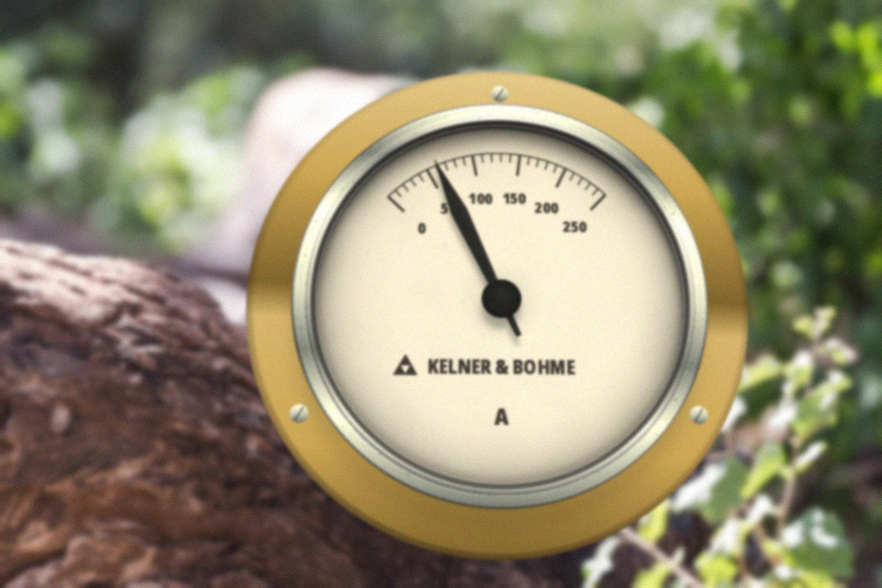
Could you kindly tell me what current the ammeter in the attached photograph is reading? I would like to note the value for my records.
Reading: 60 A
